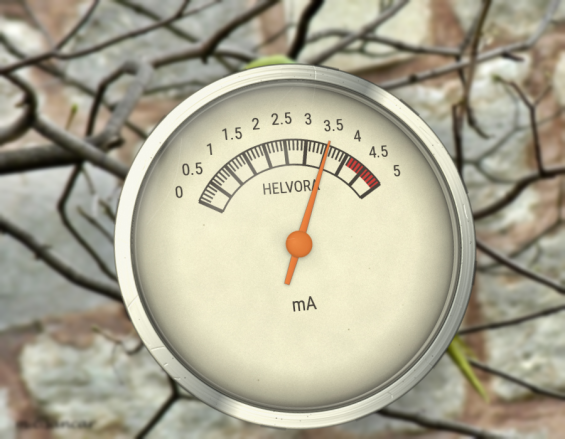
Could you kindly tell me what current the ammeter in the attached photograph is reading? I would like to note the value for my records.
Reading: 3.5 mA
